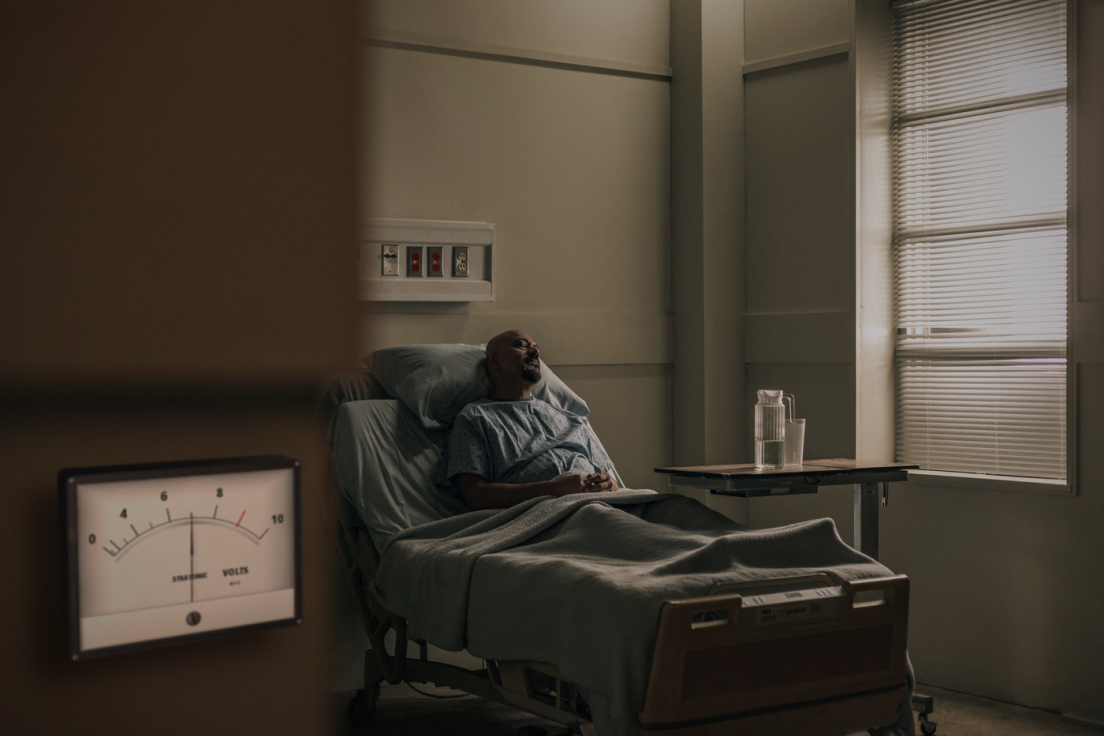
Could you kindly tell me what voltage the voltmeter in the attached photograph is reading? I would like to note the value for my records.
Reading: 7 V
